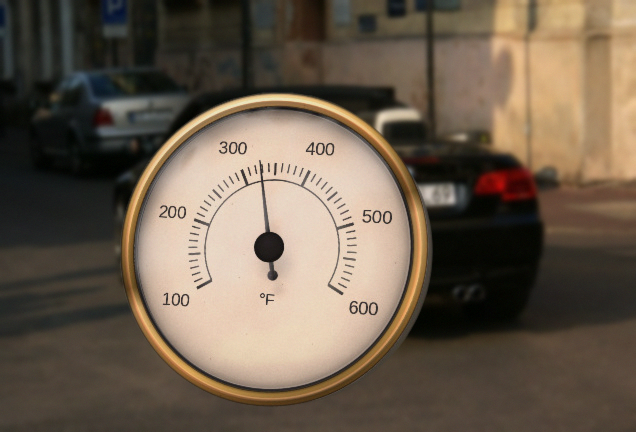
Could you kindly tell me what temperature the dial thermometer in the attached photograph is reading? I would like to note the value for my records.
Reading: 330 °F
